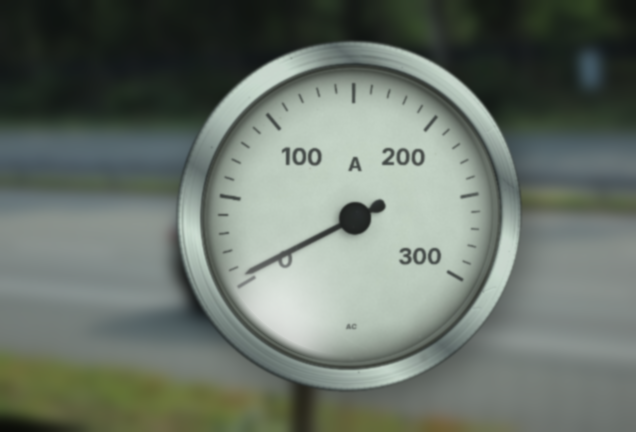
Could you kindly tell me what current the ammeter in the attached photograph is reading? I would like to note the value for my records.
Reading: 5 A
